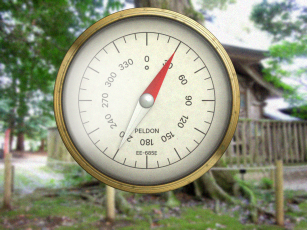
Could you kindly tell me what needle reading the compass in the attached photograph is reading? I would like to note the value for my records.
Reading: 30 °
